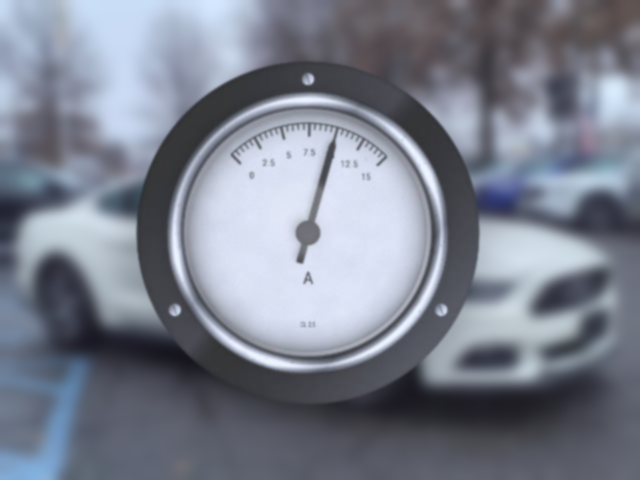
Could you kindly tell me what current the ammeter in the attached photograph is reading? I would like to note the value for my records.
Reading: 10 A
